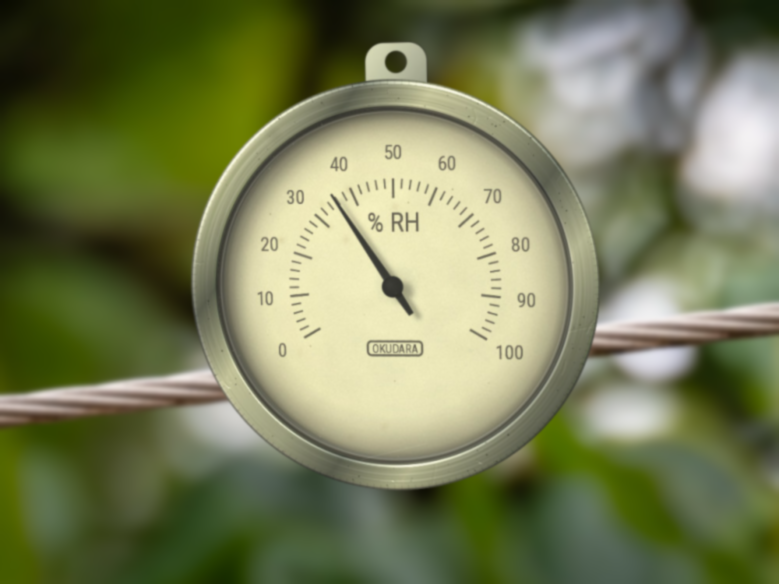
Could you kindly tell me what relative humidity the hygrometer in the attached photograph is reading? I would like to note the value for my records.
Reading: 36 %
